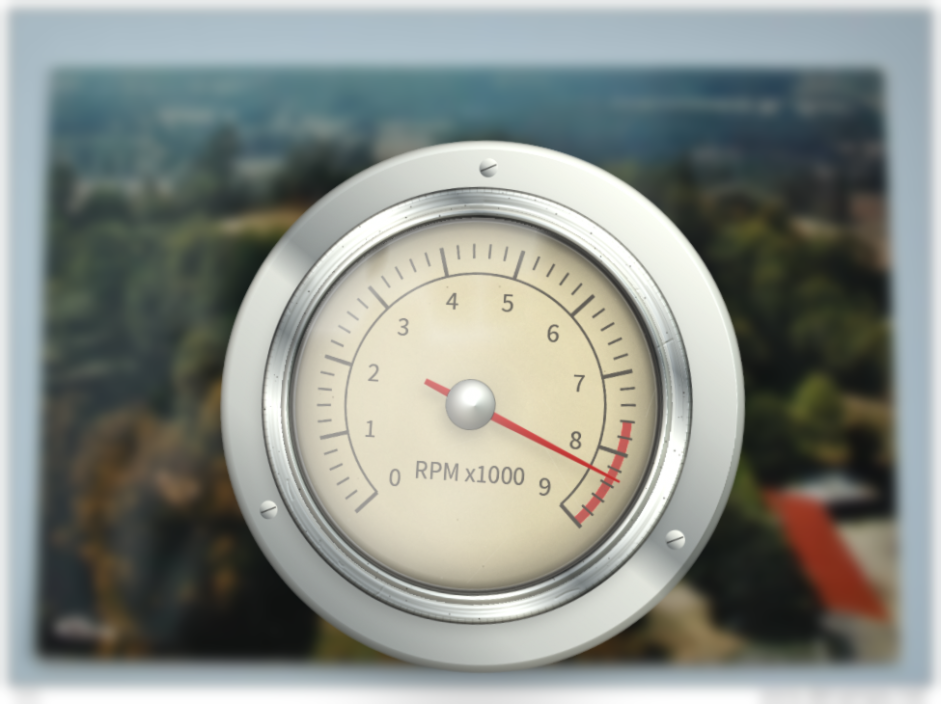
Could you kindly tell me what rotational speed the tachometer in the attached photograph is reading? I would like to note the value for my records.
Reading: 8300 rpm
